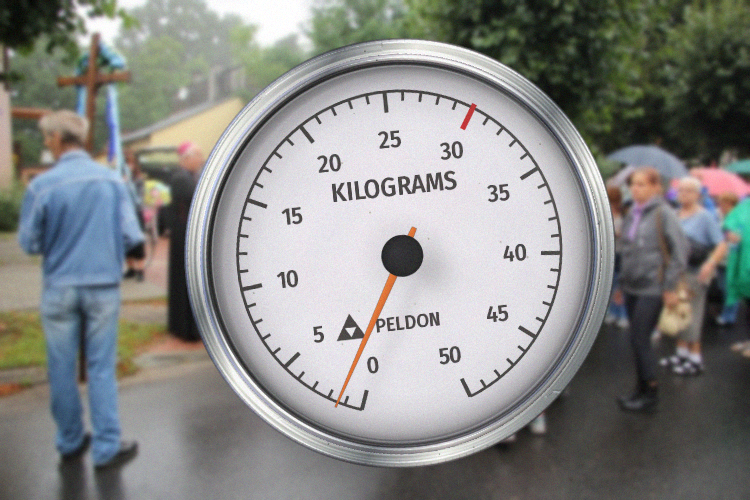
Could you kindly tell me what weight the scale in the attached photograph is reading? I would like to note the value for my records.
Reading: 1.5 kg
